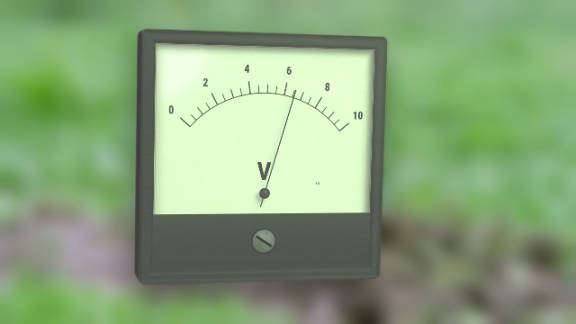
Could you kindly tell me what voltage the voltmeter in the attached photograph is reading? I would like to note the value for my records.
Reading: 6.5 V
